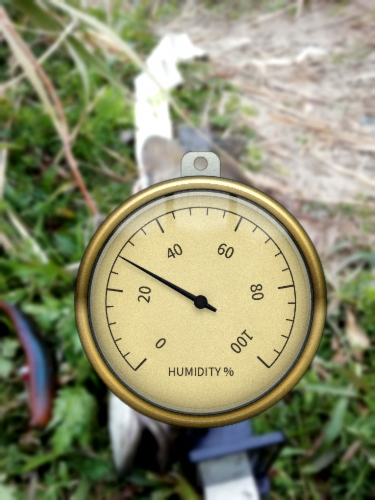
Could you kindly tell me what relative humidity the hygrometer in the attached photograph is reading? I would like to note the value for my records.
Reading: 28 %
